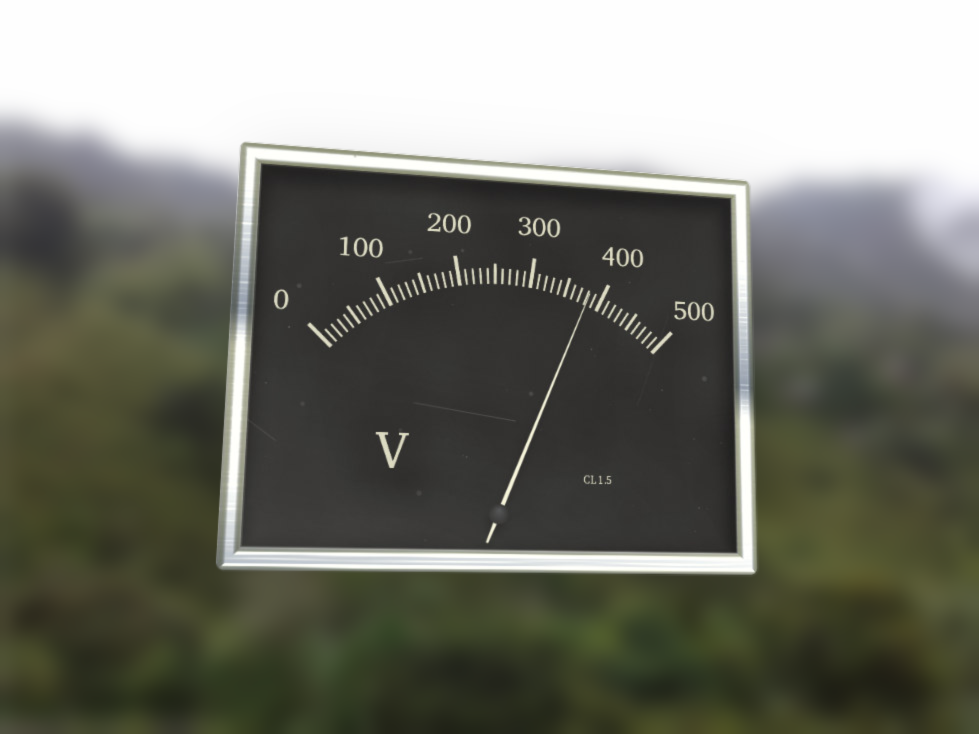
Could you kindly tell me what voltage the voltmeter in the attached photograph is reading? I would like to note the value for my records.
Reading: 380 V
